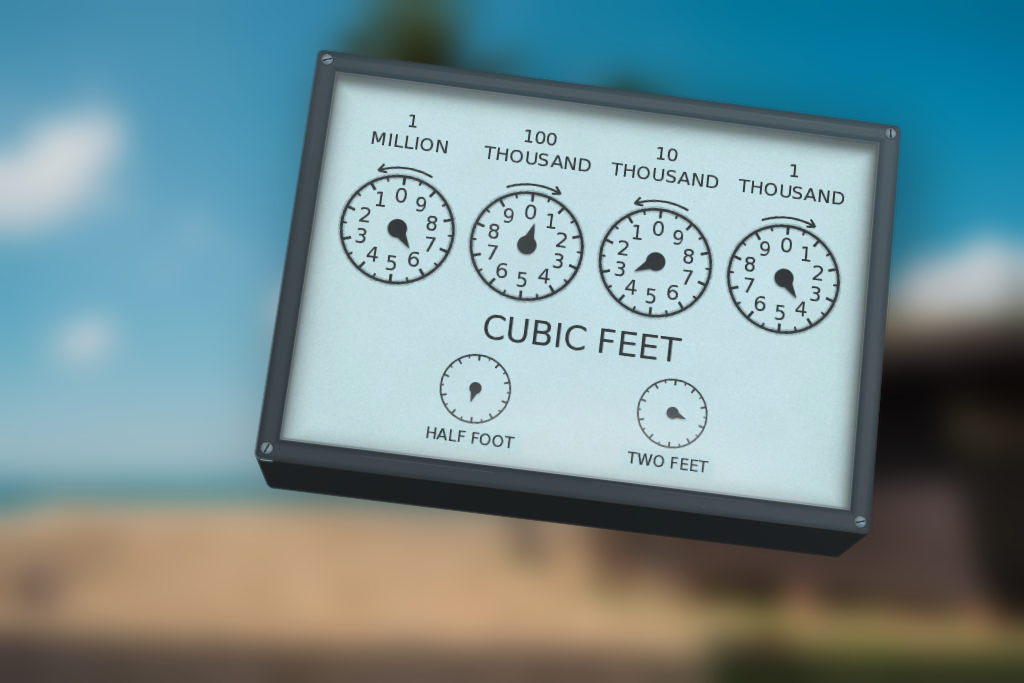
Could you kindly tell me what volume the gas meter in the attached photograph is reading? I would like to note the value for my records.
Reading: 603400 ft³
